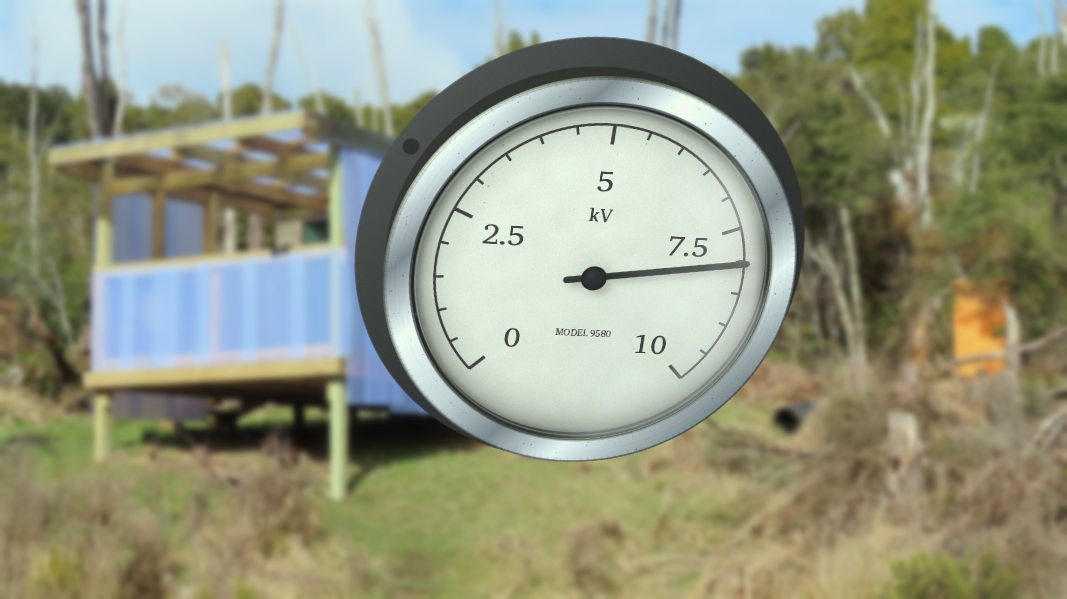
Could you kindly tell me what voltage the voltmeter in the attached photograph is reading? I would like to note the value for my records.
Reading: 8 kV
